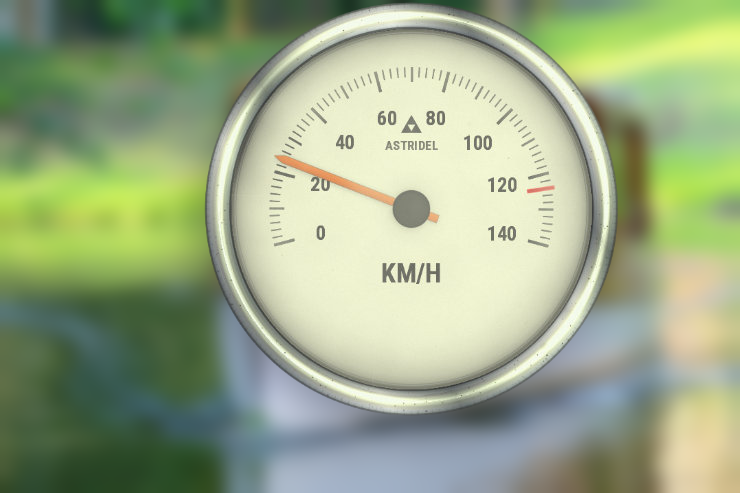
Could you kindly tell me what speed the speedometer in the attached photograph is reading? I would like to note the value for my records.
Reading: 24 km/h
